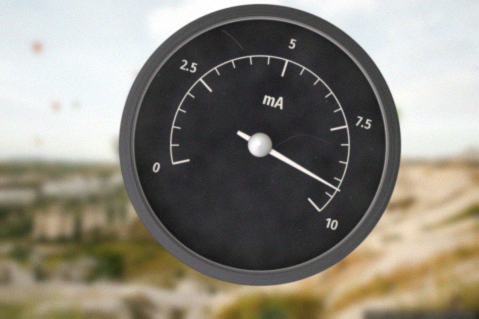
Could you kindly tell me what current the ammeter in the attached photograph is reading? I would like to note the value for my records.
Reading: 9.25 mA
